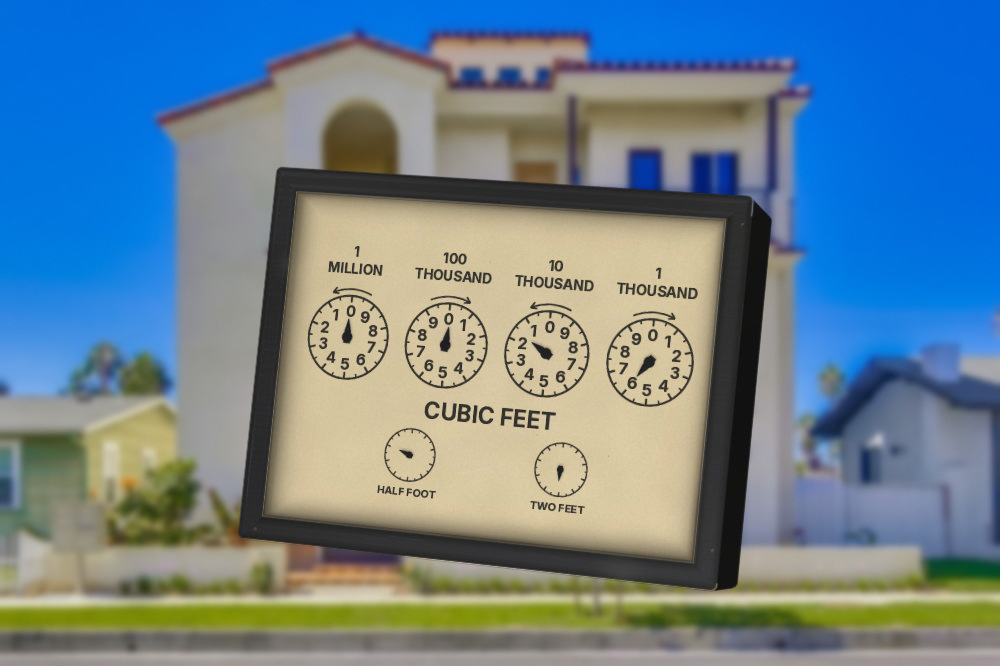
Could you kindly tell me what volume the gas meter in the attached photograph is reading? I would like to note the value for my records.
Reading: 1600 ft³
